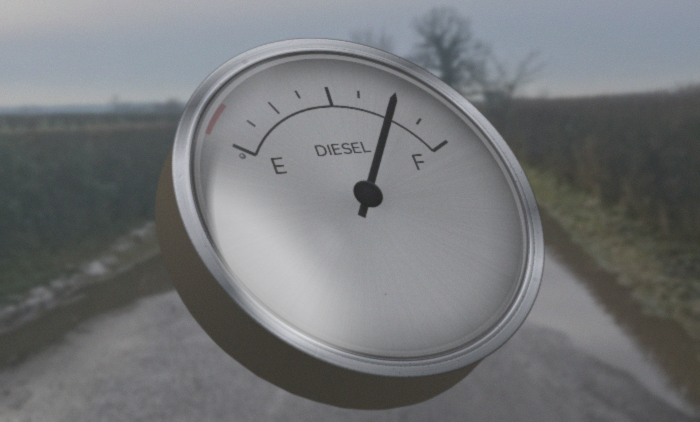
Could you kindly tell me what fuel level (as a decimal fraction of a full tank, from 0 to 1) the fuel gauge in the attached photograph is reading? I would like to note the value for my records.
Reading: 0.75
